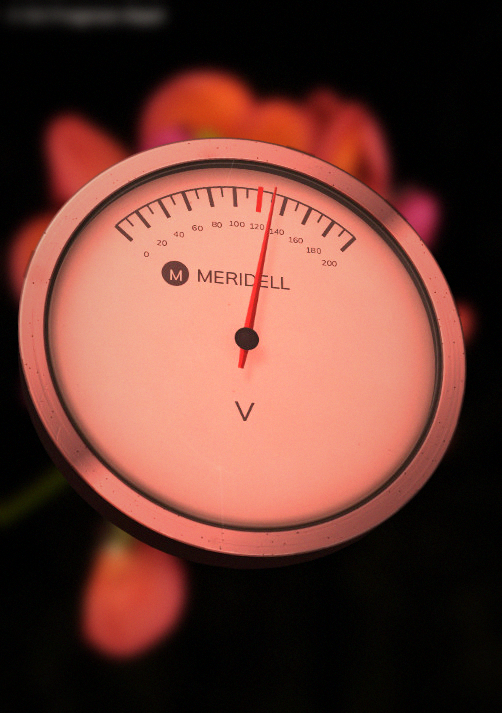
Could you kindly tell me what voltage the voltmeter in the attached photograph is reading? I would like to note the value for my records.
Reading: 130 V
